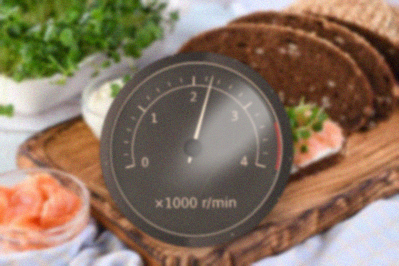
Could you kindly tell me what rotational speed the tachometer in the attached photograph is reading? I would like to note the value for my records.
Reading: 2300 rpm
